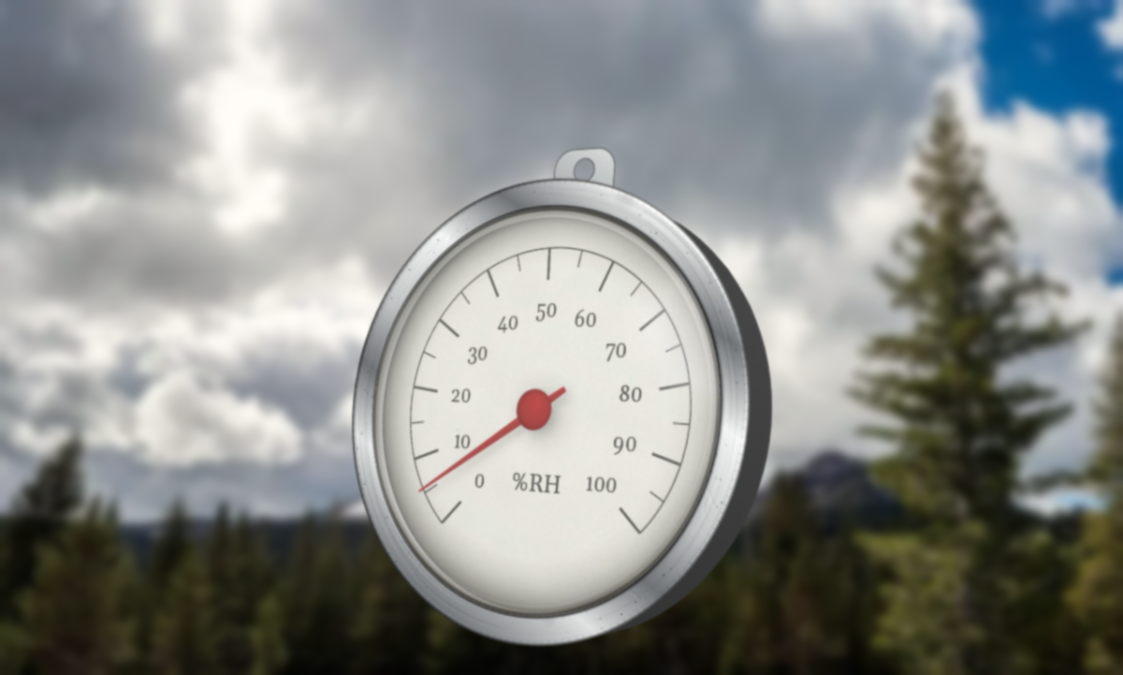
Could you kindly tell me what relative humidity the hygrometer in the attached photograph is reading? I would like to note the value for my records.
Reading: 5 %
